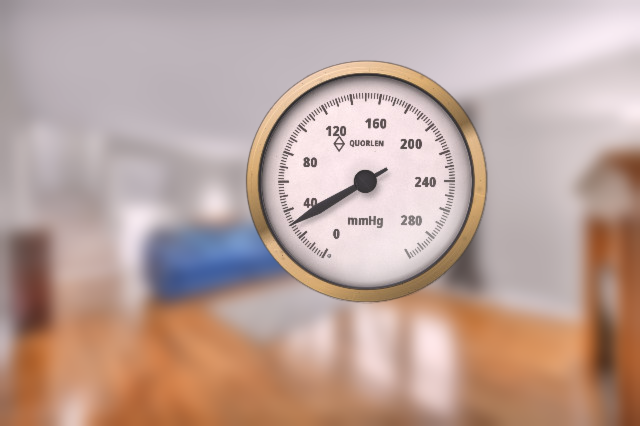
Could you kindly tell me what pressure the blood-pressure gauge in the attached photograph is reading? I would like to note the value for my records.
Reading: 30 mmHg
